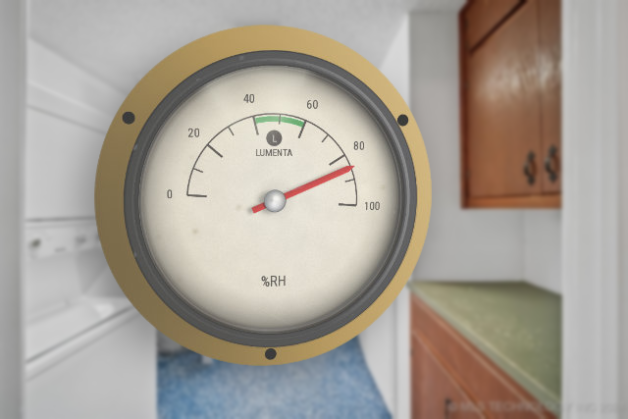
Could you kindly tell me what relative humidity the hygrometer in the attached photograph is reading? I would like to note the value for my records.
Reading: 85 %
